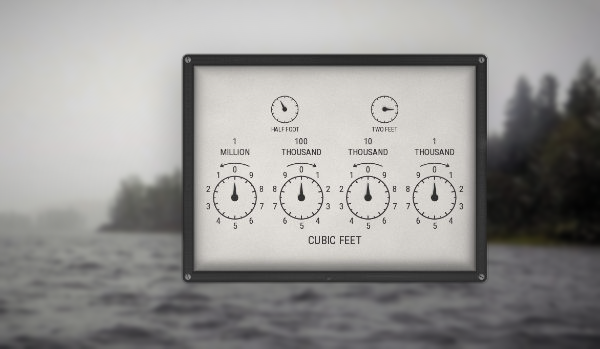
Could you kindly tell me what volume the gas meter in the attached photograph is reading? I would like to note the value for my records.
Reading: 0 ft³
